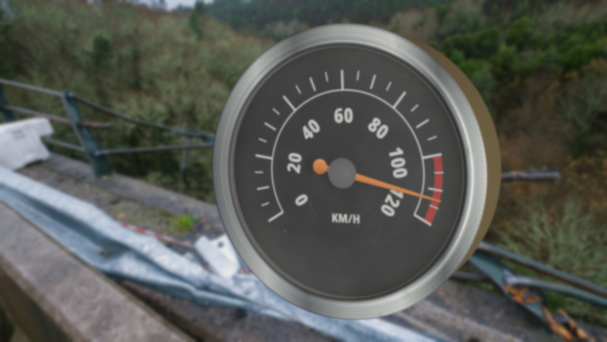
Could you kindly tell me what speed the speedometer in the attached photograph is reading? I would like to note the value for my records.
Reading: 112.5 km/h
